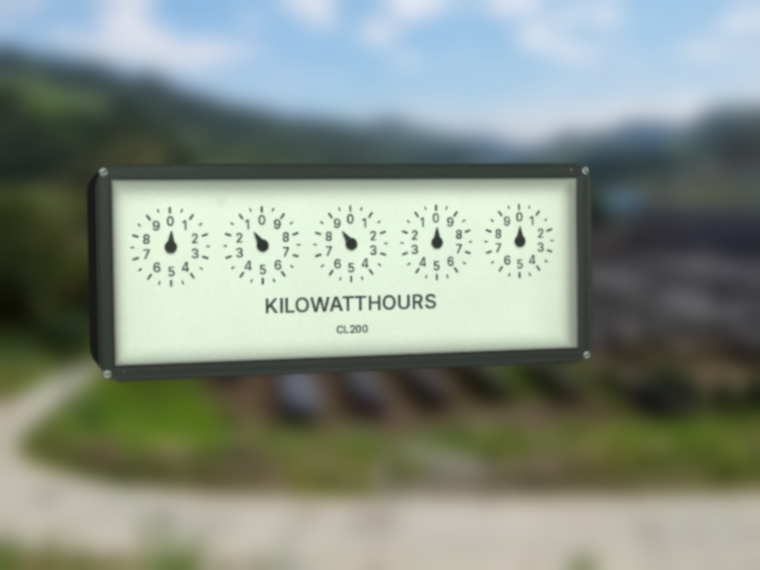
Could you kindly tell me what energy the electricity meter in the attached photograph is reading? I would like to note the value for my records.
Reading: 900 kWh
